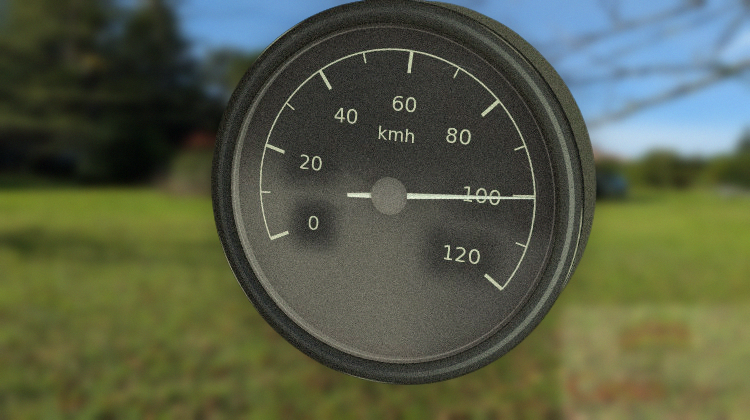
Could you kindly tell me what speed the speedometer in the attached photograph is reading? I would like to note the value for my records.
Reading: 100 km/h
